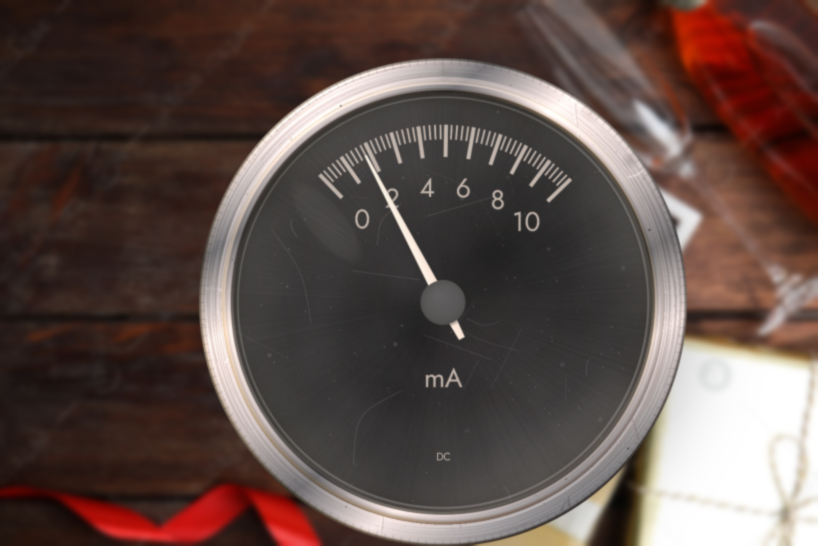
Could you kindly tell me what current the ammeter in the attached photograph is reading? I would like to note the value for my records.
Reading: 1.8 mA
